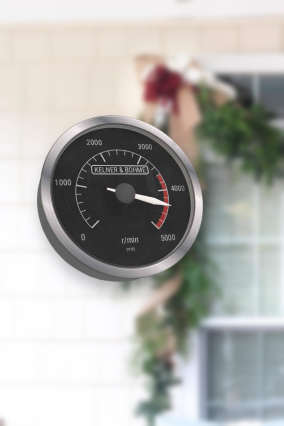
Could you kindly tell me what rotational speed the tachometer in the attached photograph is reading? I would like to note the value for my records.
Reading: 4400 rpm
